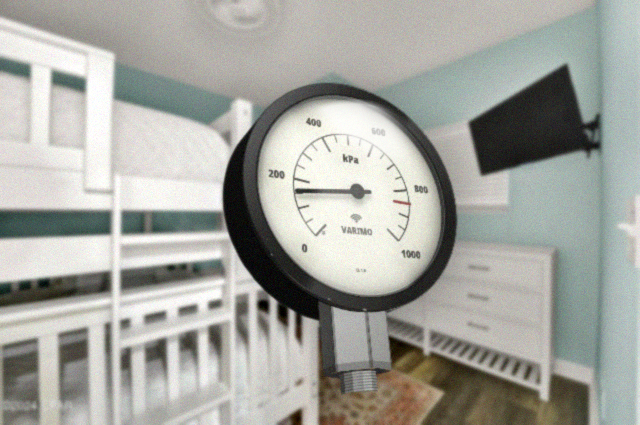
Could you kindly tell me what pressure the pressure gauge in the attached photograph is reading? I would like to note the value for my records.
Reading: 150 kPa
